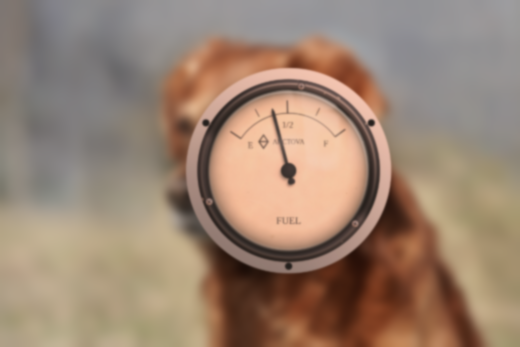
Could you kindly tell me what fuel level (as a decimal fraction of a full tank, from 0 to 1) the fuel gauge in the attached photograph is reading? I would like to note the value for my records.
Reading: 0.375
